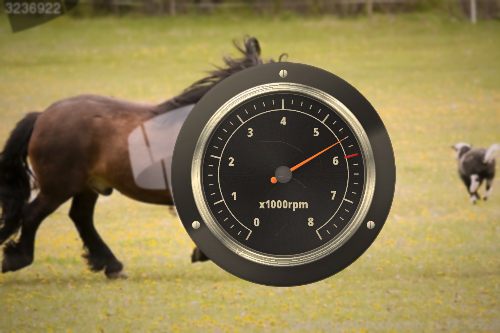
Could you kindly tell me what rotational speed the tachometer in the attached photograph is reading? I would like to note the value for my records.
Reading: 5600 rpm
